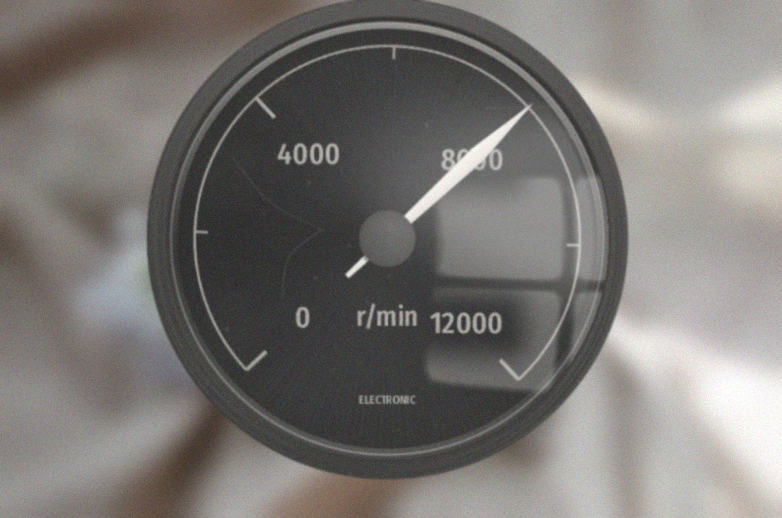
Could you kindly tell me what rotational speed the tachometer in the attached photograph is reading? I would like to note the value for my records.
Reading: 8000 rpm
